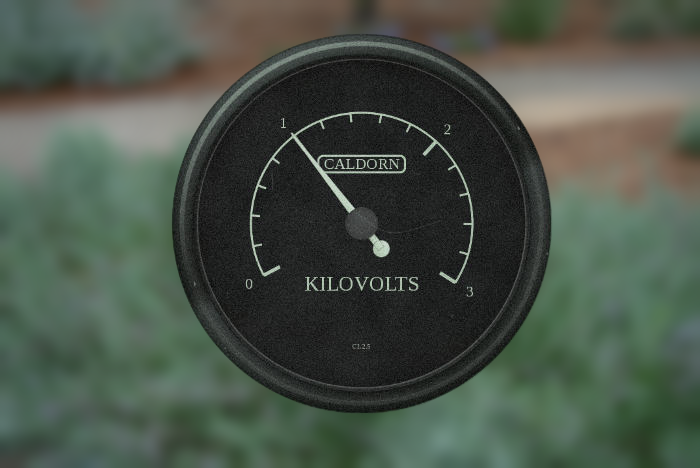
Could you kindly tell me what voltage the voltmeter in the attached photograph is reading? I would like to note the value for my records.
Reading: 1 kV
